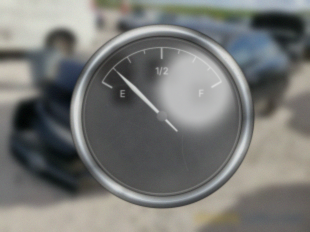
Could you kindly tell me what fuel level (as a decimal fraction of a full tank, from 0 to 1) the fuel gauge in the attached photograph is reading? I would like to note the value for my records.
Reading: 0.125
